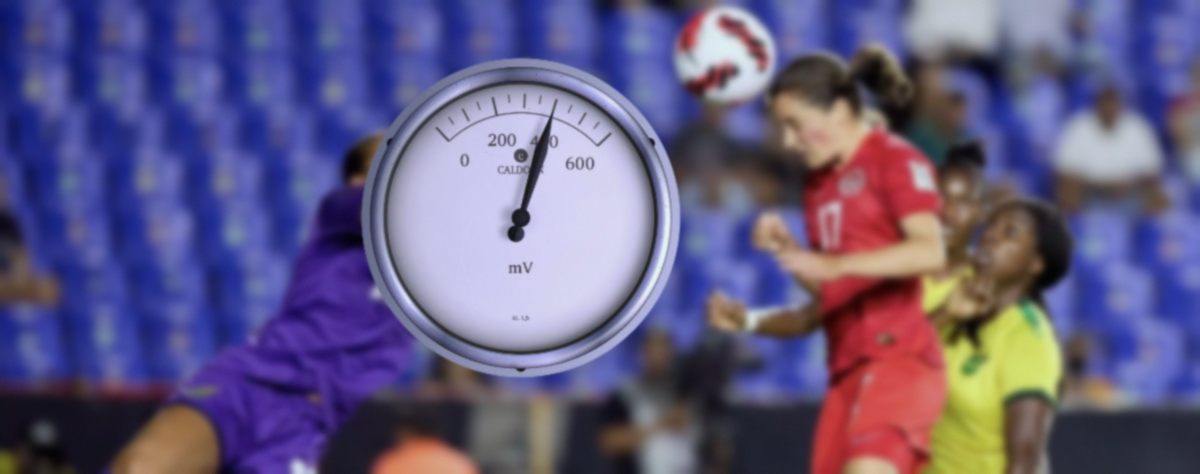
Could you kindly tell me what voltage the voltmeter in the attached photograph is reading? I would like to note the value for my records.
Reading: 400 mV
